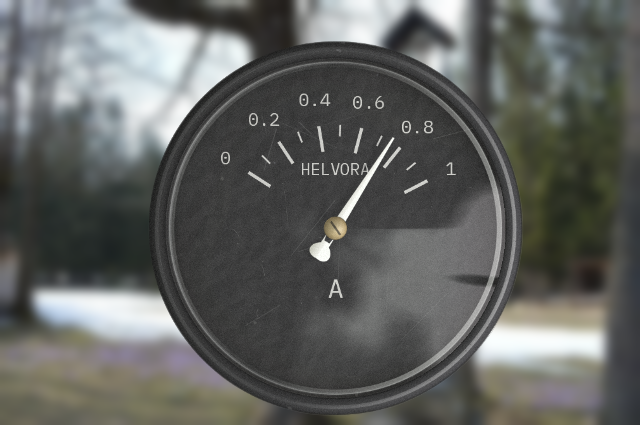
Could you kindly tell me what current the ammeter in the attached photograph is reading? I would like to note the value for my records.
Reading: 0.75 A
